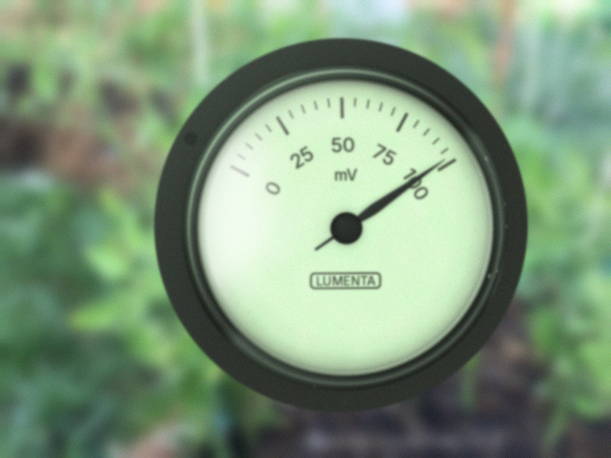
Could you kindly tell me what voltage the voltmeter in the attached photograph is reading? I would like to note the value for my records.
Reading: 97.5 mV
